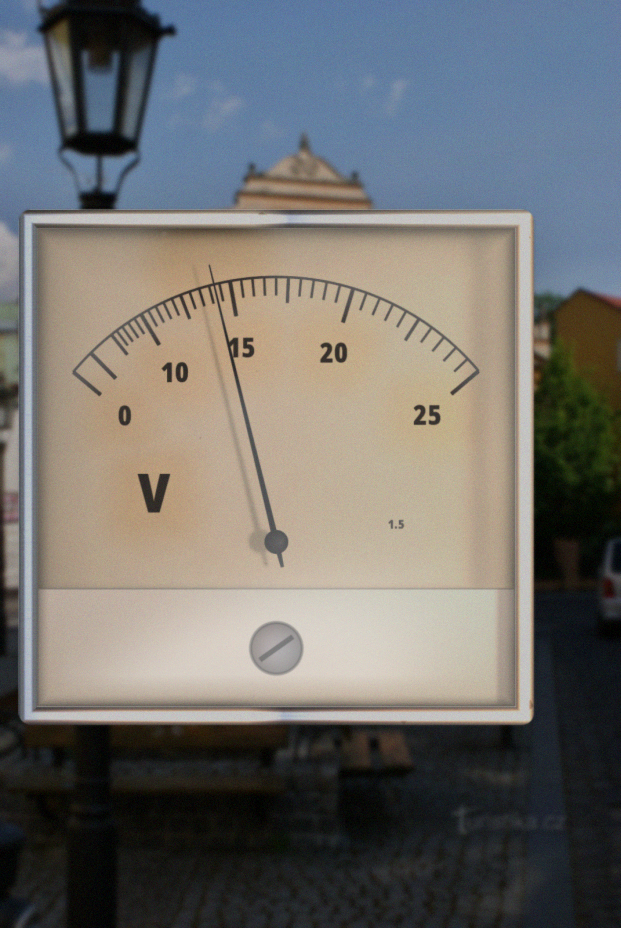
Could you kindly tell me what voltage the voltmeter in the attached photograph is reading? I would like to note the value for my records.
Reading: 14.25 V
